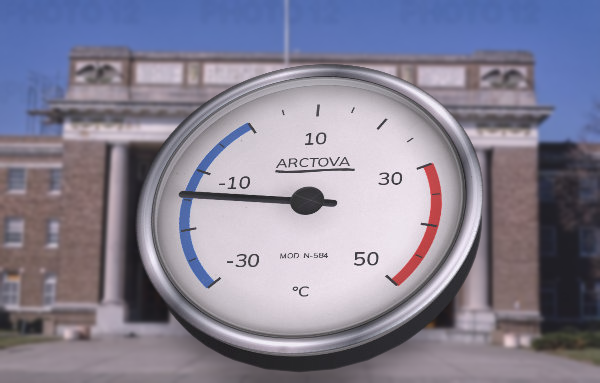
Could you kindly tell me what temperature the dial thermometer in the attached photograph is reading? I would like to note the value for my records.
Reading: -15 °C
